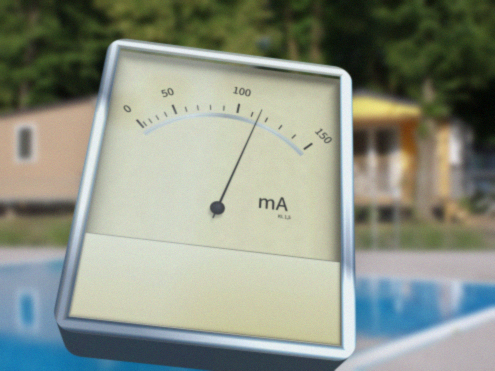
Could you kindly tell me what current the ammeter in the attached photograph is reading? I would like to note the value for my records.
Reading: 115 mA
